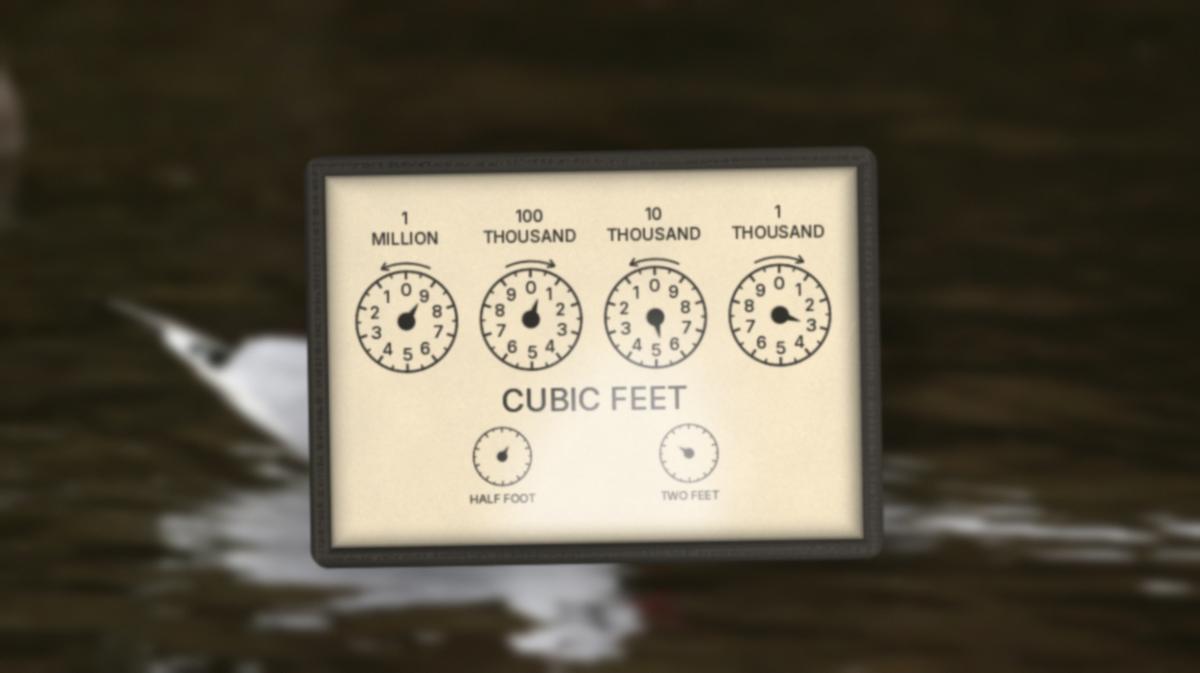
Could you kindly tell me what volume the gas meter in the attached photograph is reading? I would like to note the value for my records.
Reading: 905300 ft³
